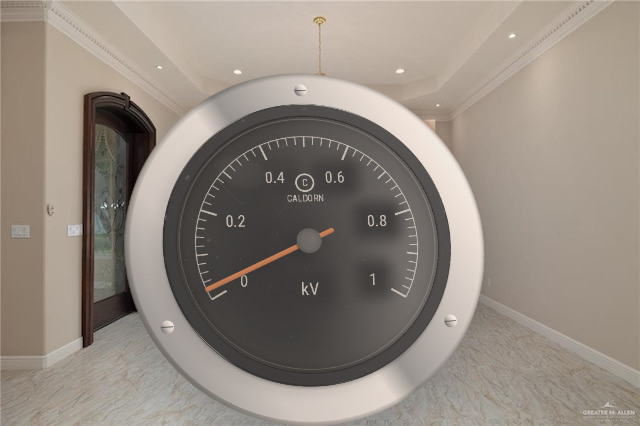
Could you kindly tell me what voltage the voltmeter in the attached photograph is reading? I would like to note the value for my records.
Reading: 0.02 kV
